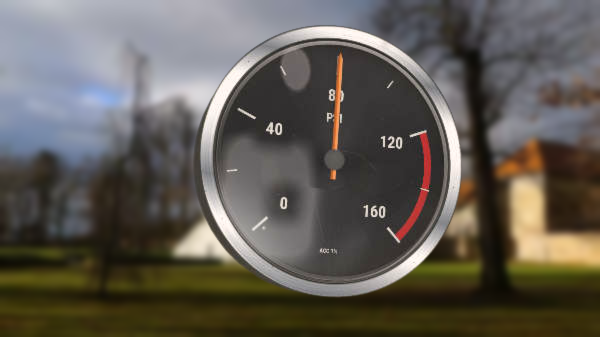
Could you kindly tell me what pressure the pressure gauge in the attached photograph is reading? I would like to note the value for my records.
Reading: 80 psi
